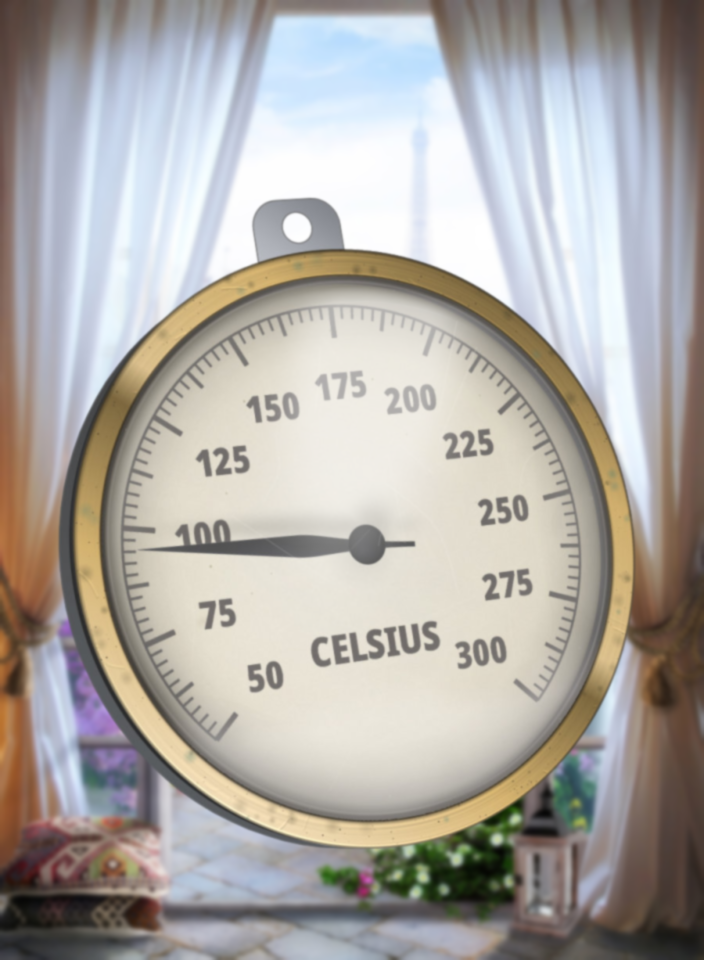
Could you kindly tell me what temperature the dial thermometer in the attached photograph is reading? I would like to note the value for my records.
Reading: 95 °C
